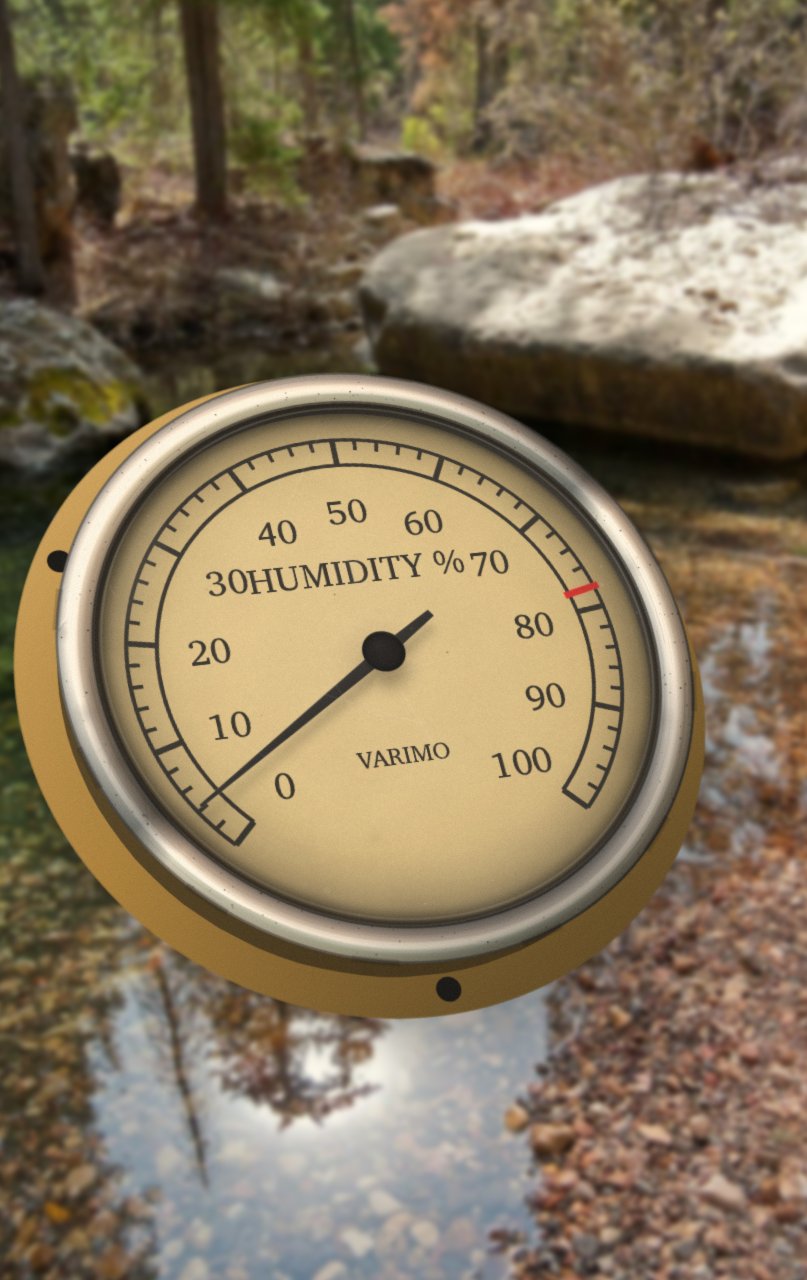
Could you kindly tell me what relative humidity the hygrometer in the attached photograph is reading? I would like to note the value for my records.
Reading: 4 %
